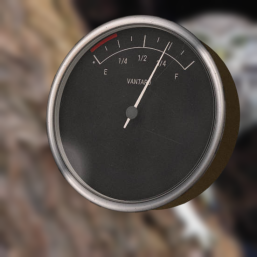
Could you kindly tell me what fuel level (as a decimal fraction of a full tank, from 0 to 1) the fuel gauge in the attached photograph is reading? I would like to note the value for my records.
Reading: 0.75
